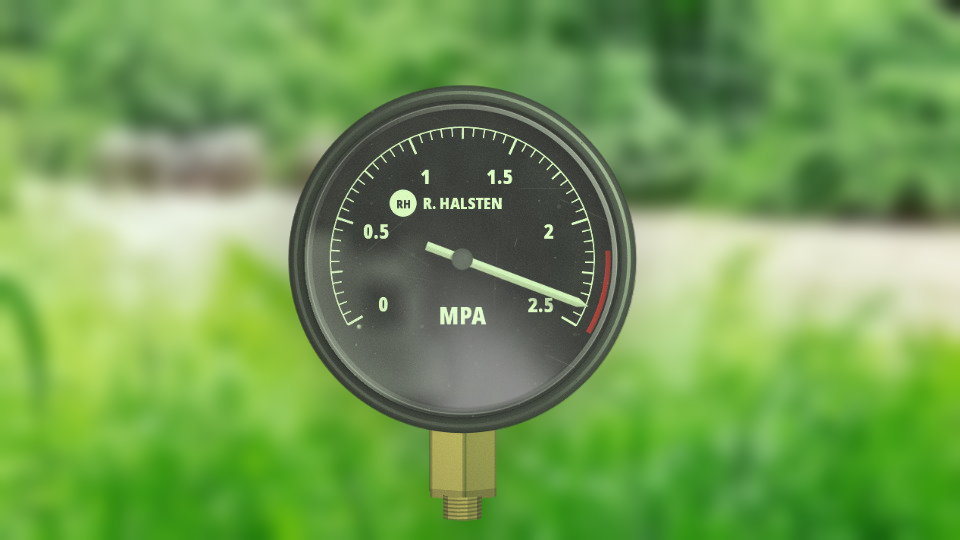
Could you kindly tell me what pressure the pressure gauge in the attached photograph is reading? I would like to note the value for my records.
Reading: 2.4 MPa
